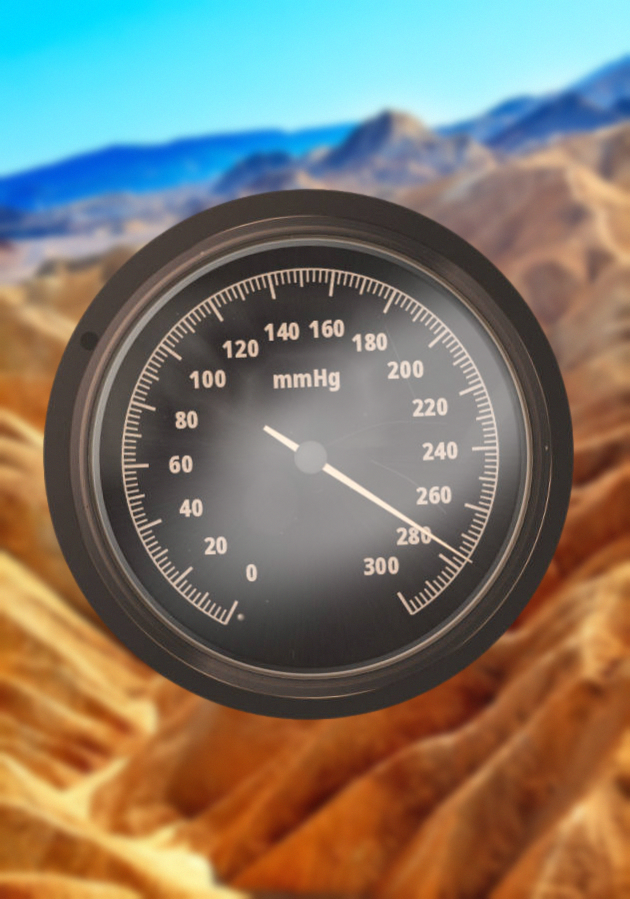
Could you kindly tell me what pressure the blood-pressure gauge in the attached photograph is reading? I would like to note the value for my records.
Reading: 276 mmHg
